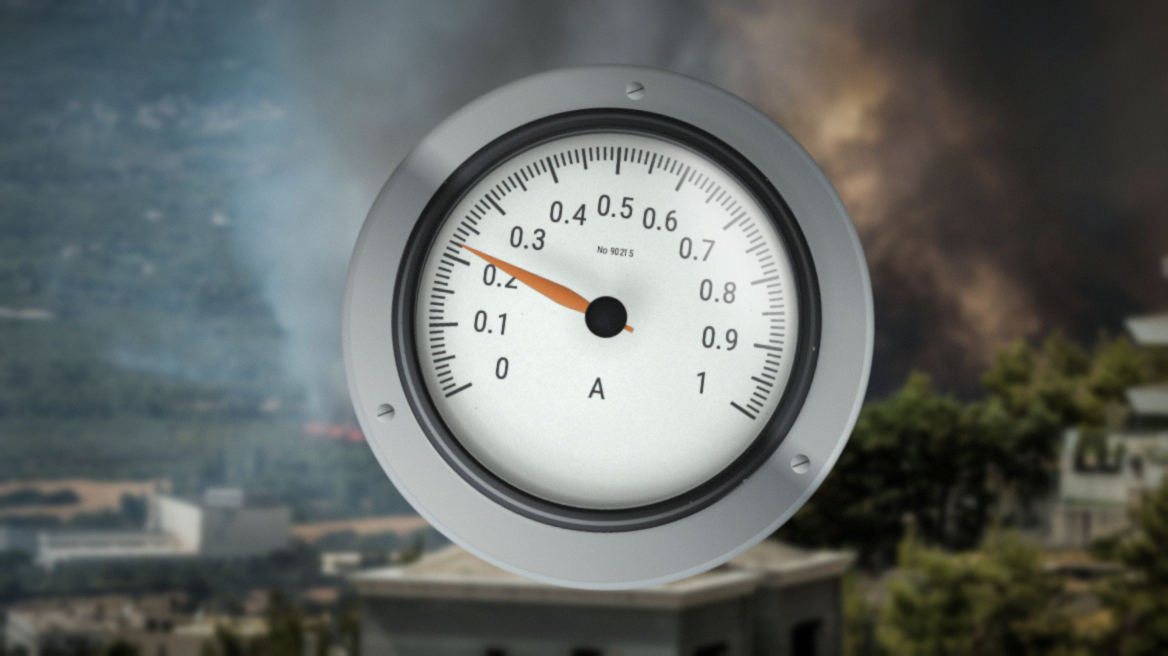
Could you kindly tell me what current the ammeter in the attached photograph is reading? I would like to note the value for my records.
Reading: 0.22 A
